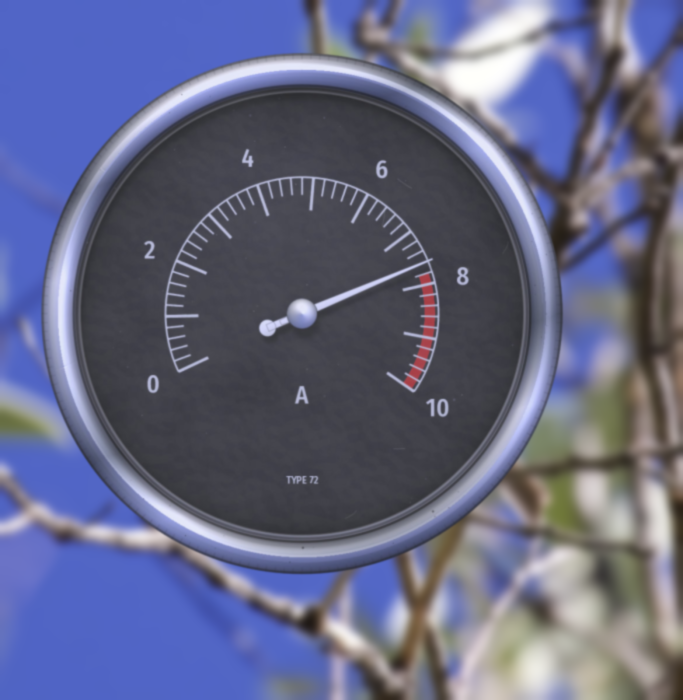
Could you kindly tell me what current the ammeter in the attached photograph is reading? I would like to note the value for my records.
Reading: 7.6 A
